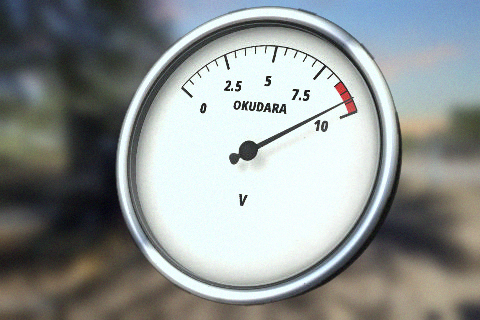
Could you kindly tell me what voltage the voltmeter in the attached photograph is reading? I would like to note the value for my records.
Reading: 9.5 V
